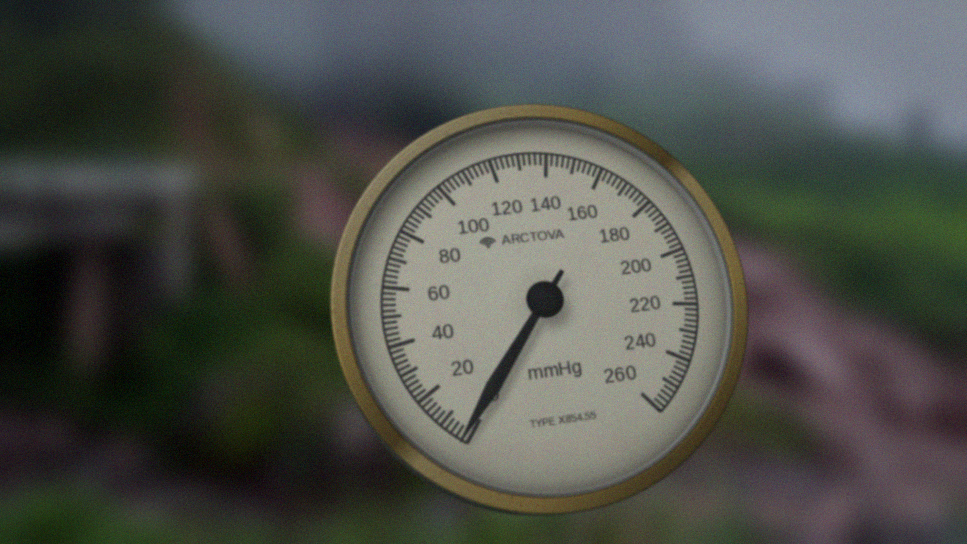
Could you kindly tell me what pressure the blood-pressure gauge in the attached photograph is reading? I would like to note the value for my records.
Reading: 2 mmHg
